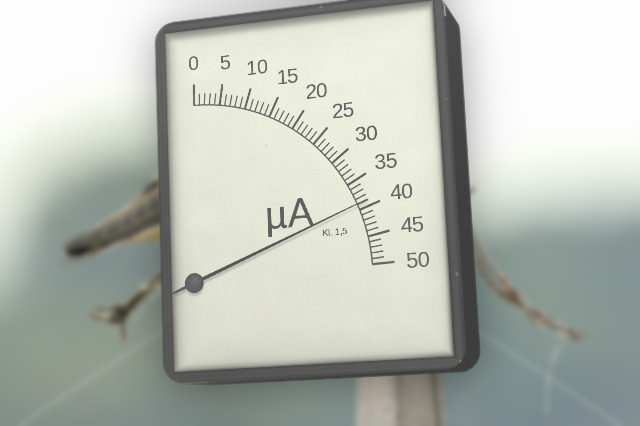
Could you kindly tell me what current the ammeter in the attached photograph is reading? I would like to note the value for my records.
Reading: 39 µA
